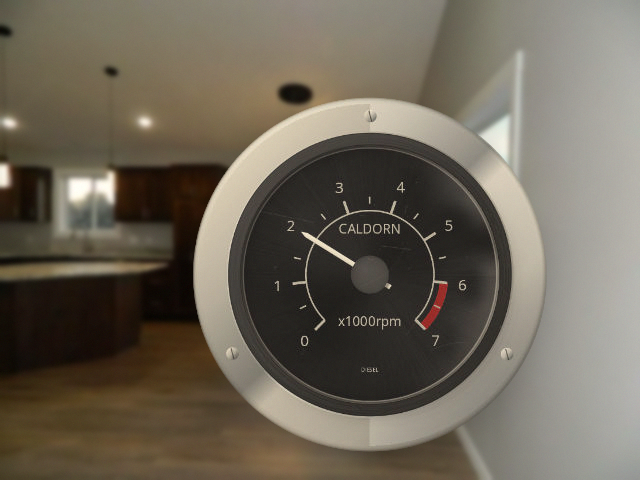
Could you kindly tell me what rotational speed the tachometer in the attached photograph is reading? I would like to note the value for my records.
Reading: 2000 rpm
